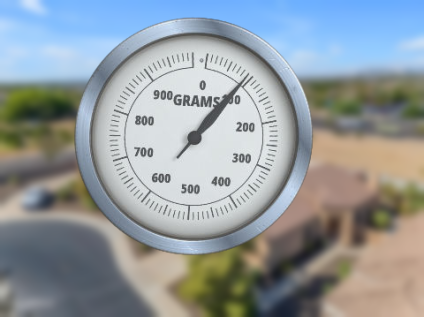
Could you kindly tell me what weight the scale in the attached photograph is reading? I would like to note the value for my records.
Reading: 90 g
